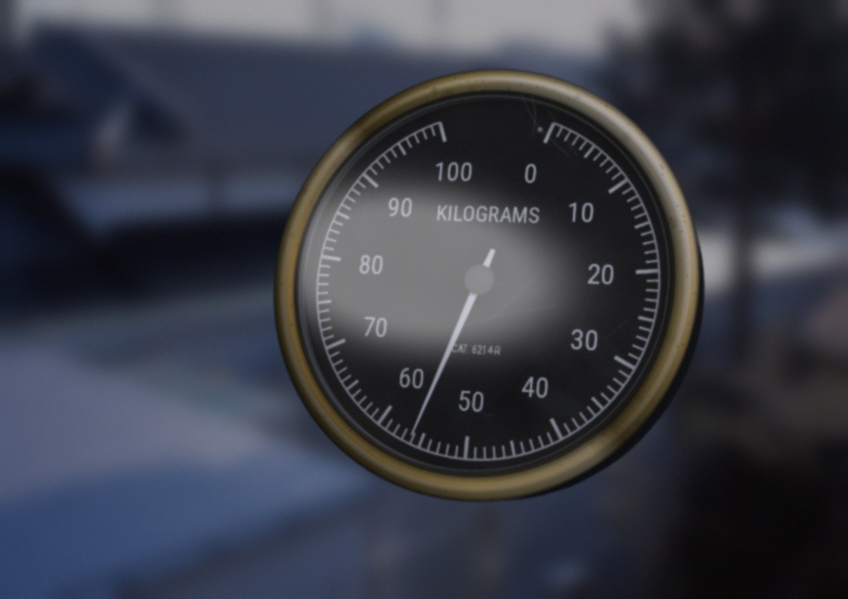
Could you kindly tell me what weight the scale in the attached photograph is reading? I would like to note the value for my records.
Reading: 56 kg
